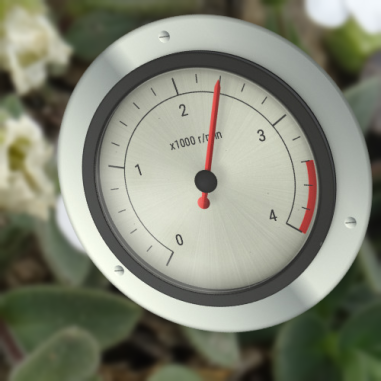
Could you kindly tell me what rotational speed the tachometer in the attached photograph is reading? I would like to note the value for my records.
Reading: 2400 rpm
